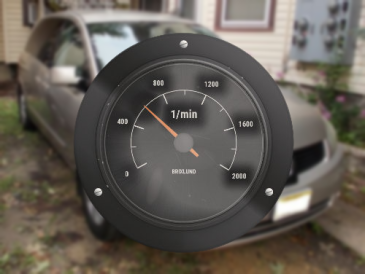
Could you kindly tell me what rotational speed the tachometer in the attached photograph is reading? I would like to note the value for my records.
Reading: 600 rpm
